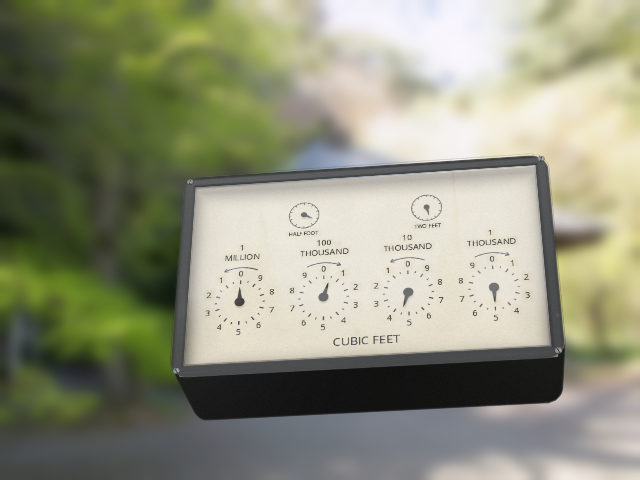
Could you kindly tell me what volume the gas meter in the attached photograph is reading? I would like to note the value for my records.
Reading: 4500 ft³
